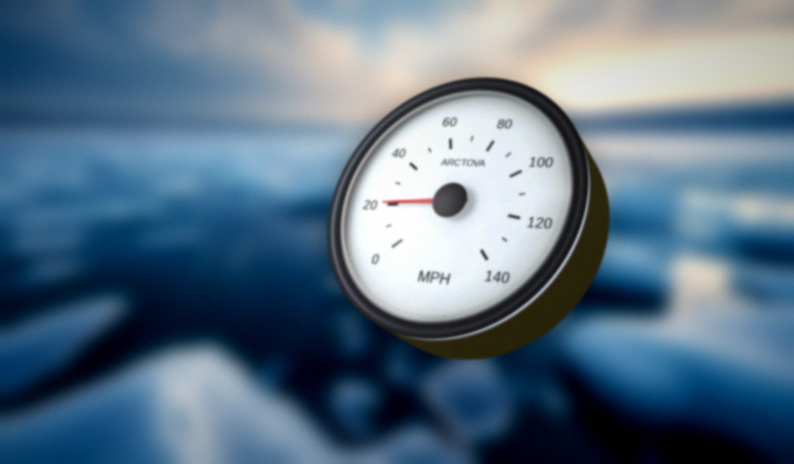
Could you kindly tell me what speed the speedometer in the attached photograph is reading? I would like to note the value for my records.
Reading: 20 mph
